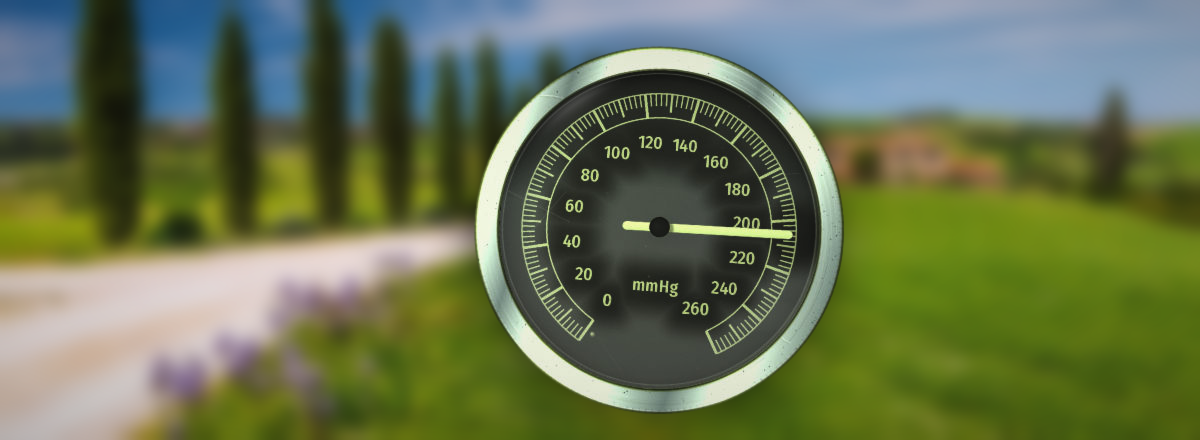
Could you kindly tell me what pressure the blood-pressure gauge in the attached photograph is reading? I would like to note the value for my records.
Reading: 206 mmHg
